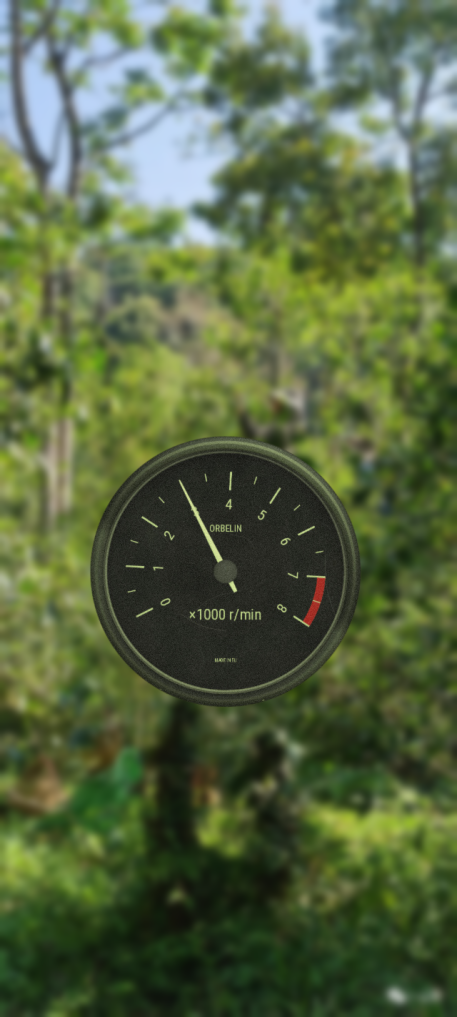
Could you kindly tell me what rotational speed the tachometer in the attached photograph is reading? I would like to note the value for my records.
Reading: 3000 rpm
